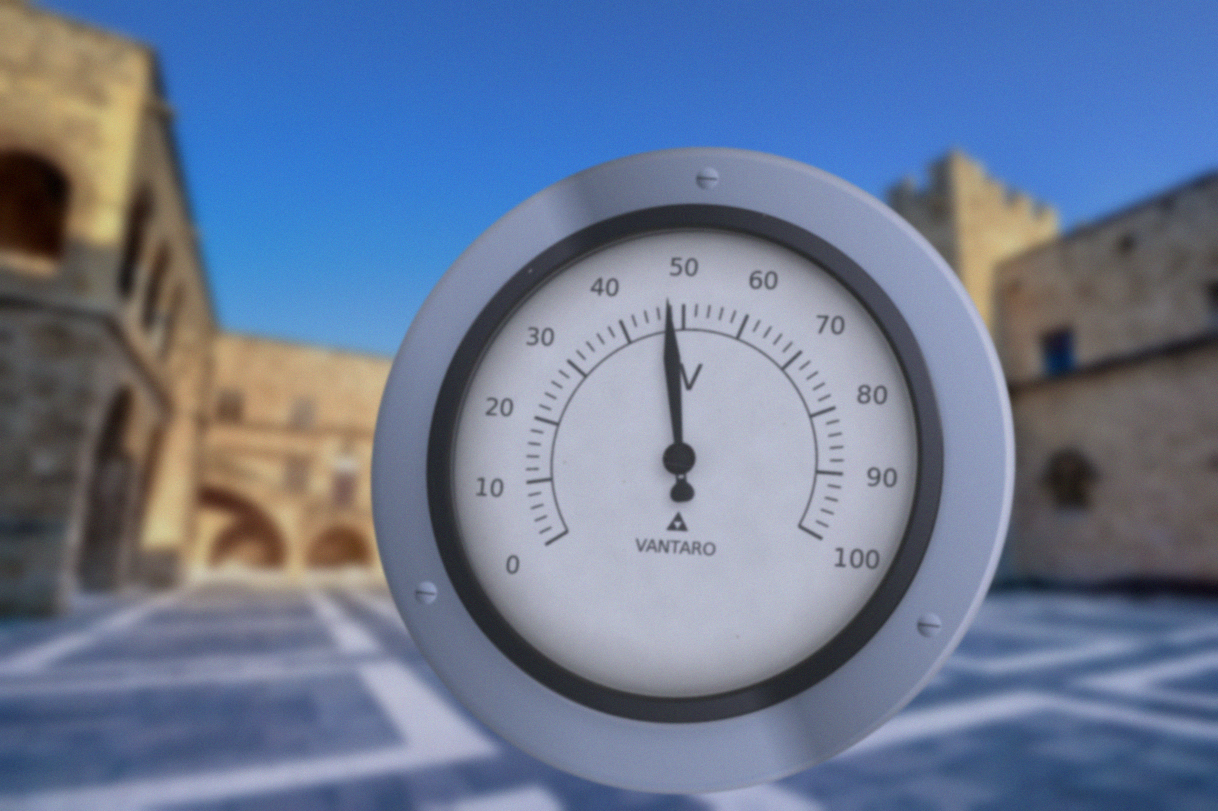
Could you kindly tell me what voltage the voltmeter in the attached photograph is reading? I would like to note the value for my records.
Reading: 48 V
